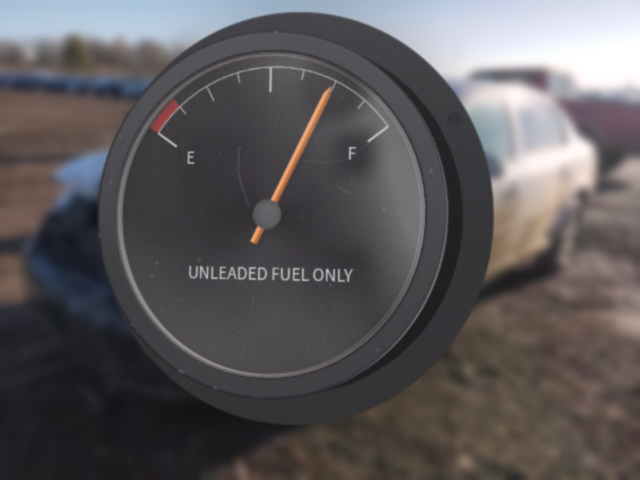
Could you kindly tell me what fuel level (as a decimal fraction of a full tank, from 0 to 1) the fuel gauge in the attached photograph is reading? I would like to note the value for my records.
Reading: 0.75
